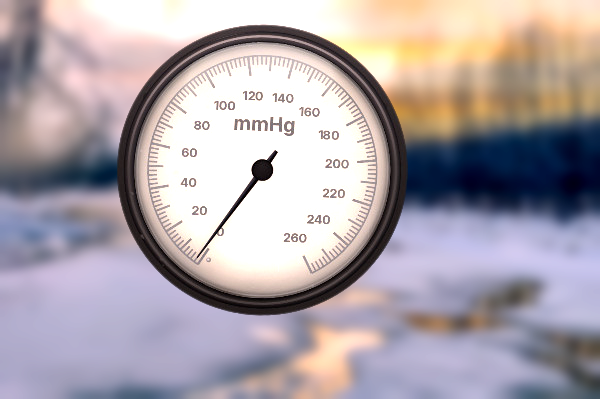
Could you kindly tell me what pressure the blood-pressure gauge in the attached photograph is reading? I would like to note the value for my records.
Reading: 2 mmHg
